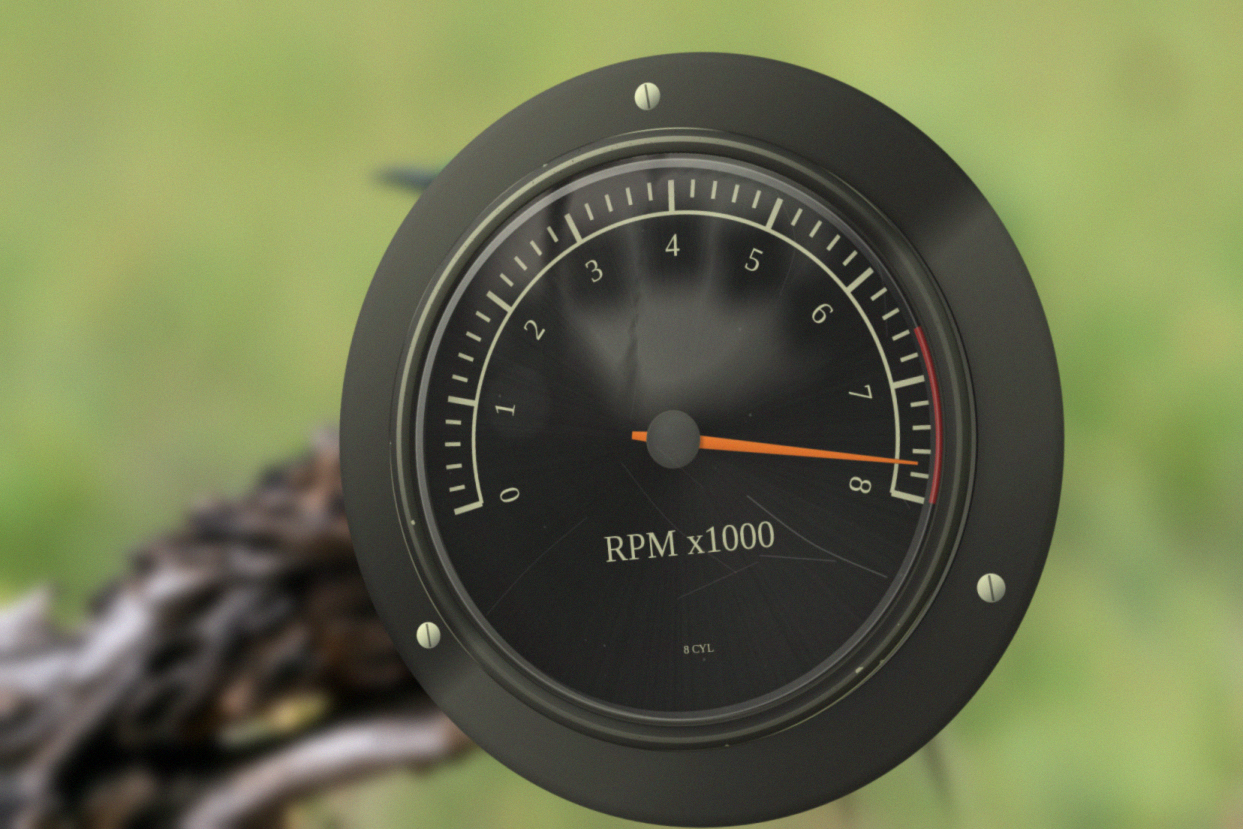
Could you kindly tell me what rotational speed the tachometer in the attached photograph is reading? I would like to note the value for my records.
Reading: 7700 rpm
